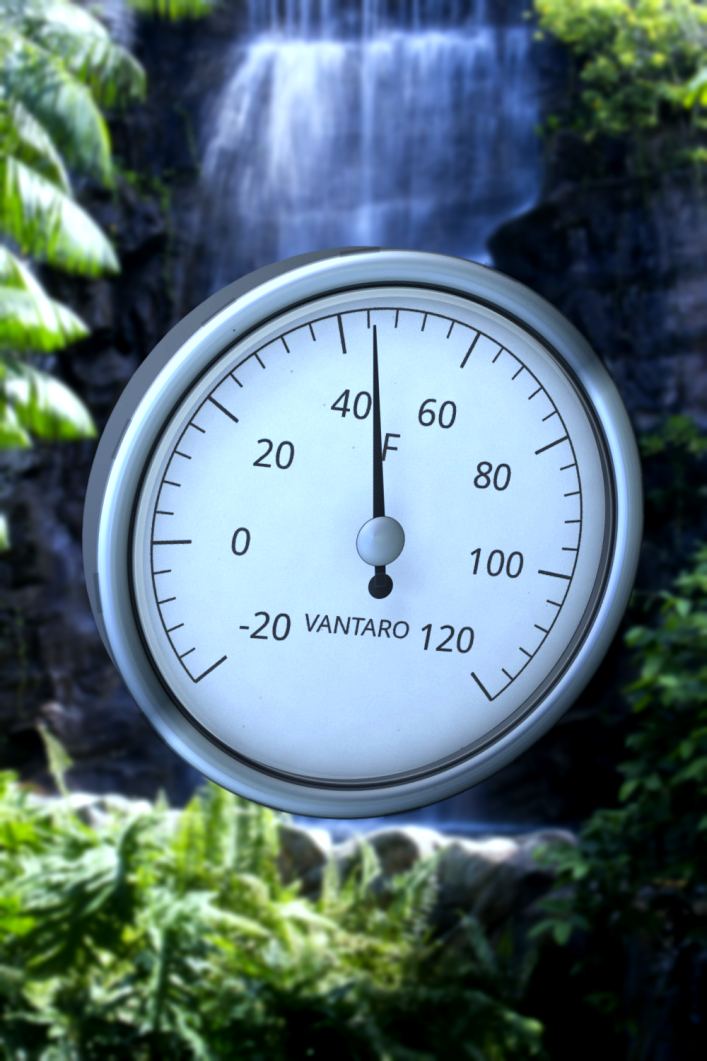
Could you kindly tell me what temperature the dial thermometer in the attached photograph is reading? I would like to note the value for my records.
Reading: 44 °F
